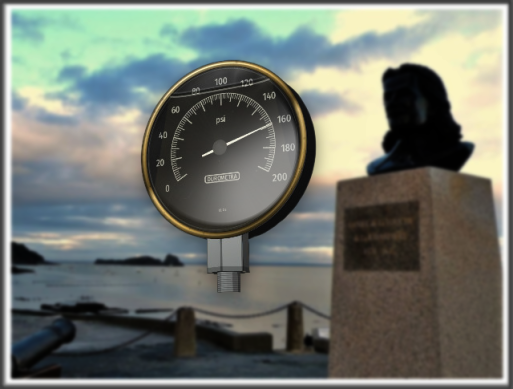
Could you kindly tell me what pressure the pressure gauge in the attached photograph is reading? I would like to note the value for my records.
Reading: 160 psi
